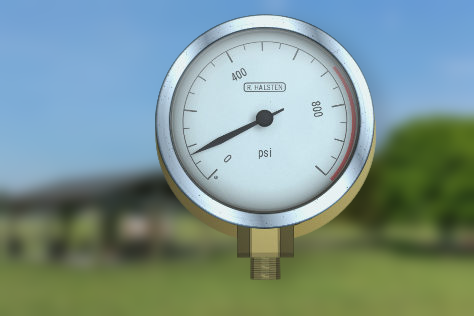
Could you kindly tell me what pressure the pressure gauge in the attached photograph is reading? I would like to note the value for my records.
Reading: 75 psi
